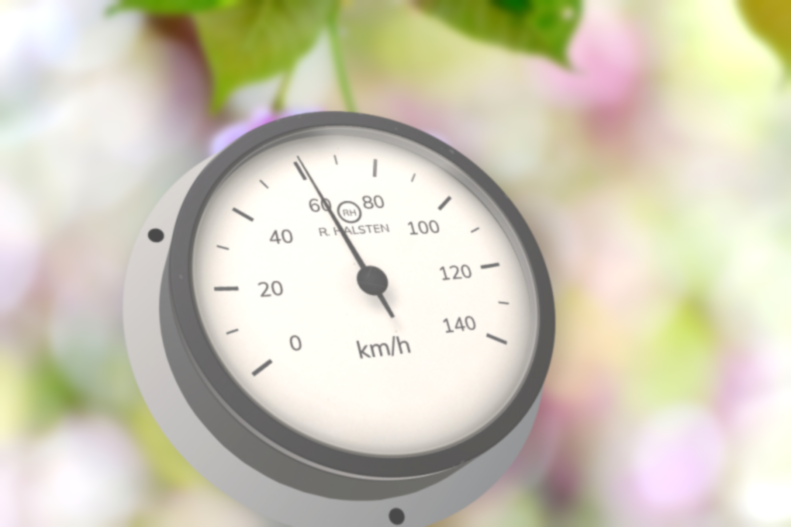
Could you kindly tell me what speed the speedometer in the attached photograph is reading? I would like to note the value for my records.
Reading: 60 km/h
